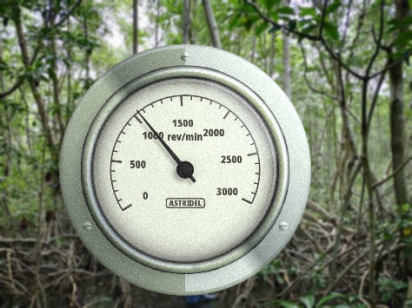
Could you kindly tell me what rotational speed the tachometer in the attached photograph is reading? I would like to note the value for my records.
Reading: 1050 rpm
